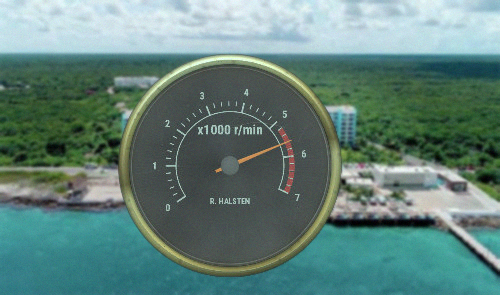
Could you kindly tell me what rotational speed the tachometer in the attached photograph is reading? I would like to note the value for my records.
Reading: 5600 rpm
